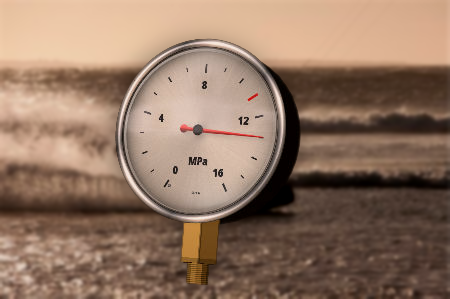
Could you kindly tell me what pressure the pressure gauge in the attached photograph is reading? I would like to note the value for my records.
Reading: 13 MPa
